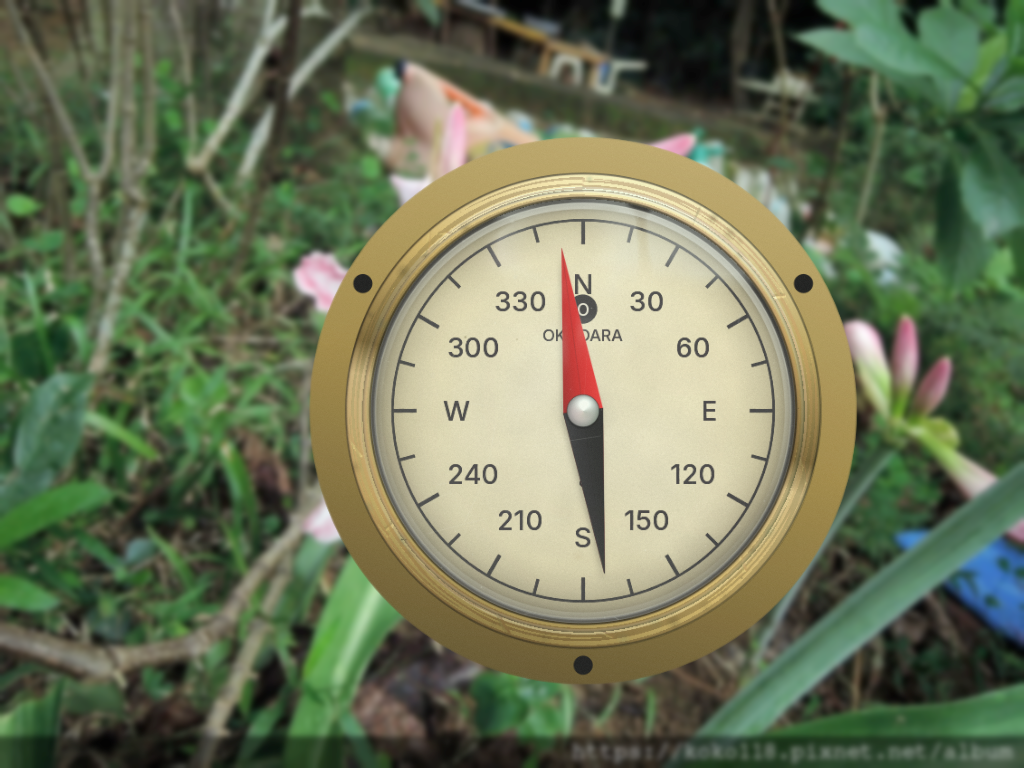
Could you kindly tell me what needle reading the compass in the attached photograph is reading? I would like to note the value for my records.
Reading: 352.5 °
